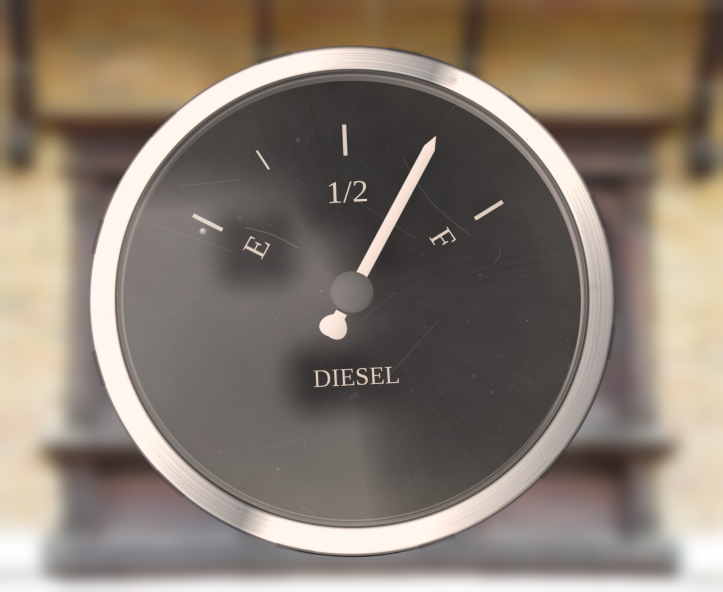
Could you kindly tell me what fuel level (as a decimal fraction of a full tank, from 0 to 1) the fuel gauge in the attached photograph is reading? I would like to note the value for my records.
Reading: 0.75
